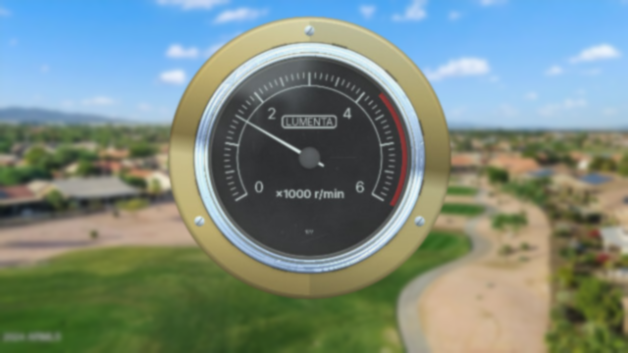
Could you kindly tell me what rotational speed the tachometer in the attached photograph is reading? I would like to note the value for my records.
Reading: 1500 rpm
